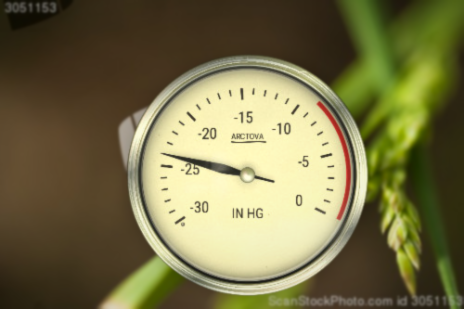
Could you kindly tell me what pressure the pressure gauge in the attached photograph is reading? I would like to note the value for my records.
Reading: -24 inHg
